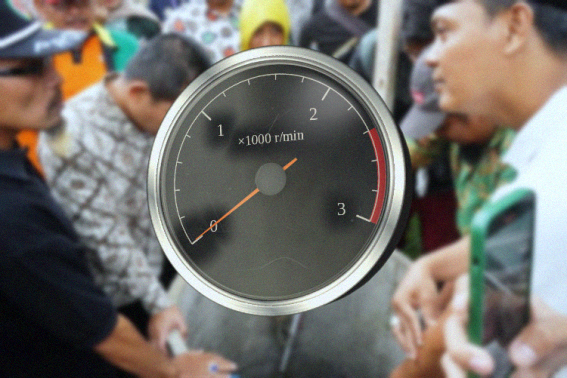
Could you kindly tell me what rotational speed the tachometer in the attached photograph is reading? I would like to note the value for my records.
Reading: 0 rpm
